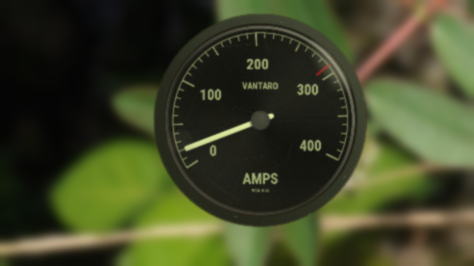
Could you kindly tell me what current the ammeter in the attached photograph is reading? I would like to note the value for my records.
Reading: 20 A
